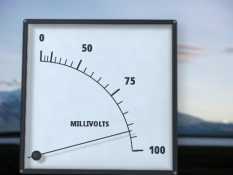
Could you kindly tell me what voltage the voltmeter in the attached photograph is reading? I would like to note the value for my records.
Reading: 92.5 mV
